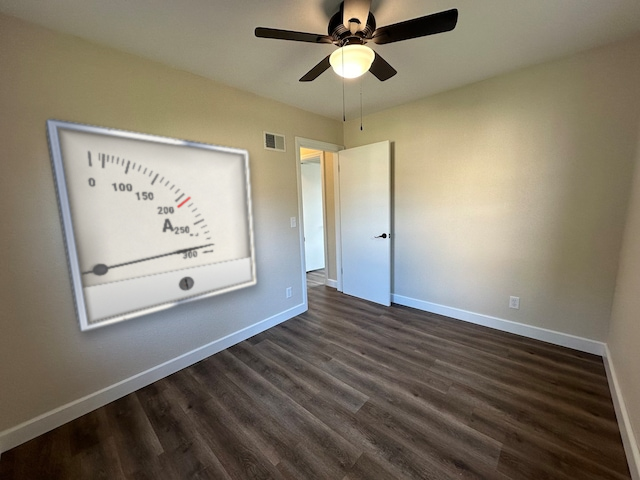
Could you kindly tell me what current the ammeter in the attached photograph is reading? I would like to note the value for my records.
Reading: 290 A
